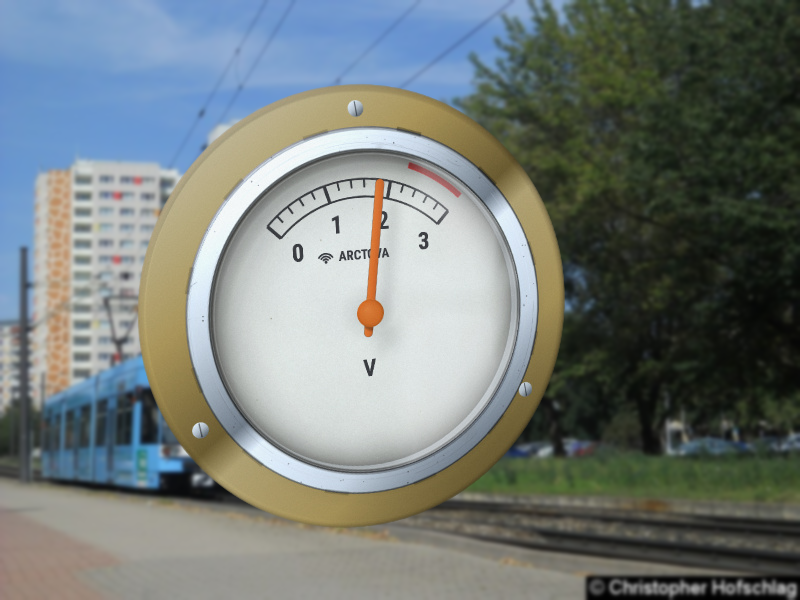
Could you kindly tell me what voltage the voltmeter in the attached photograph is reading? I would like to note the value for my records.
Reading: 1.8 V
